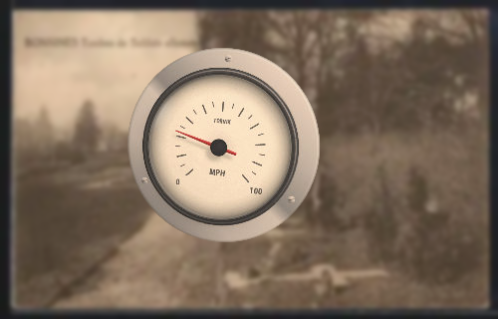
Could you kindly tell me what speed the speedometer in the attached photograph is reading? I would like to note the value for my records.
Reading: 22.5 mph
